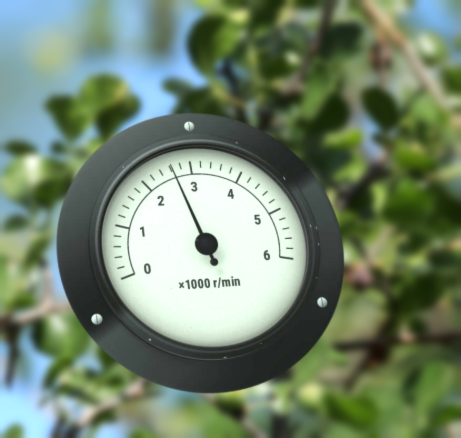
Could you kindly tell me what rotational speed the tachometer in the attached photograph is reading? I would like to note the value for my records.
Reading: 2600 rpm
